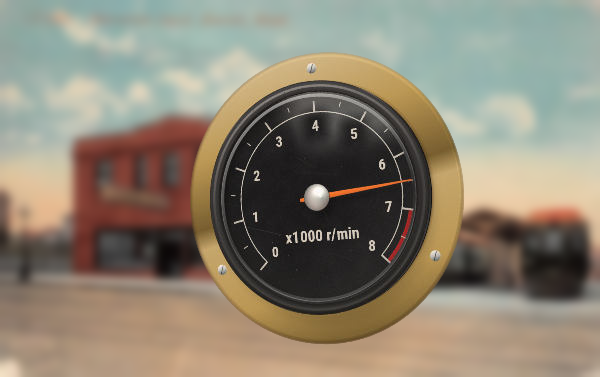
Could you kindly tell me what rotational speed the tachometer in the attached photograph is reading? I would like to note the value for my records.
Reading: 6500 rpm
